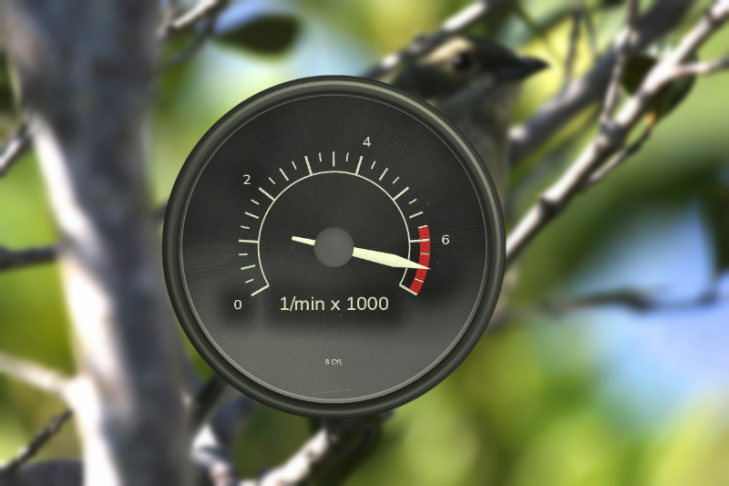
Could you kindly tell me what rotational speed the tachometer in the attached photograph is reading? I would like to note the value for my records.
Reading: 6500 rpm
